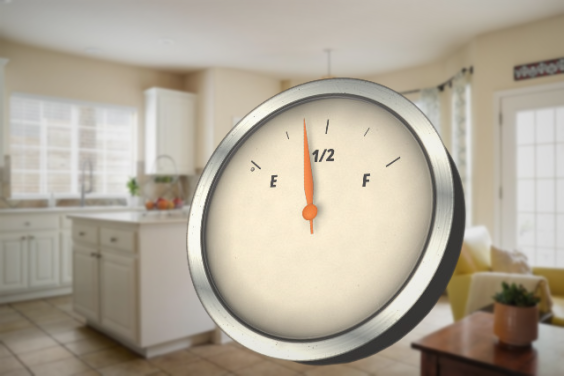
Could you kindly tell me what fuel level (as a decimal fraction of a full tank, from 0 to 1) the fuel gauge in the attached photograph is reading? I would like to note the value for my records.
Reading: 0.375
